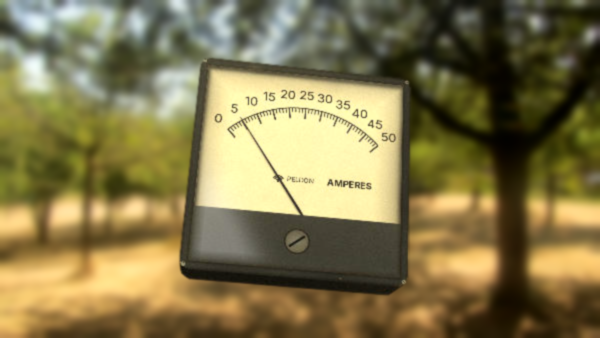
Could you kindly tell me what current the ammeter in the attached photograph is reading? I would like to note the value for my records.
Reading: 5 A
